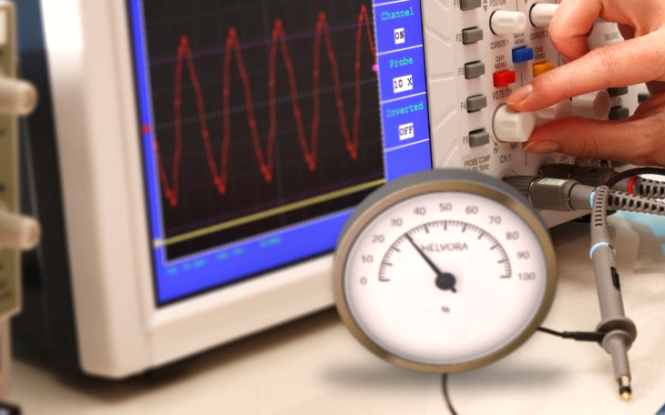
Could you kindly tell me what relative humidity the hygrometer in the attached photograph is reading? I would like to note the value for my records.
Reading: 30 %
